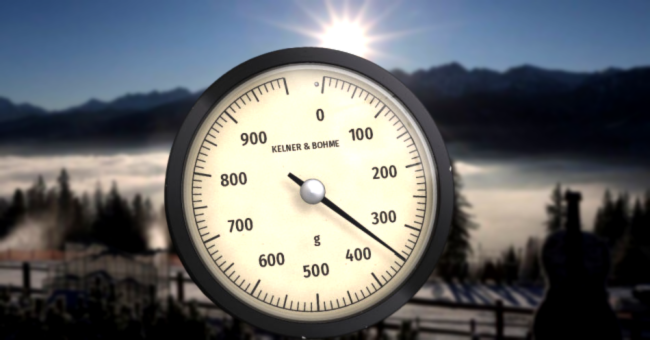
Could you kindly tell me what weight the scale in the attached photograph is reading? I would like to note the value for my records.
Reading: 350 g
